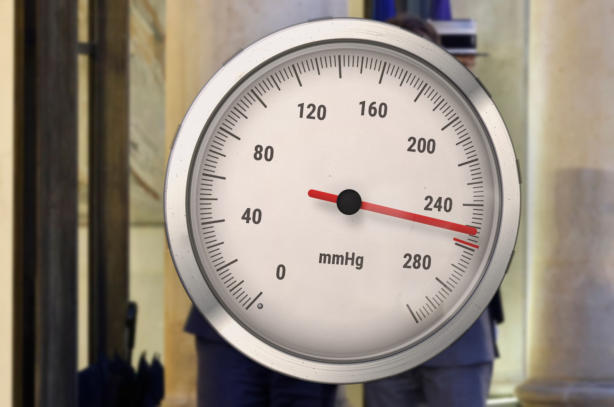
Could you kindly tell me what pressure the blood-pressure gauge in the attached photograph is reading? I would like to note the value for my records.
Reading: 252 mmHg
